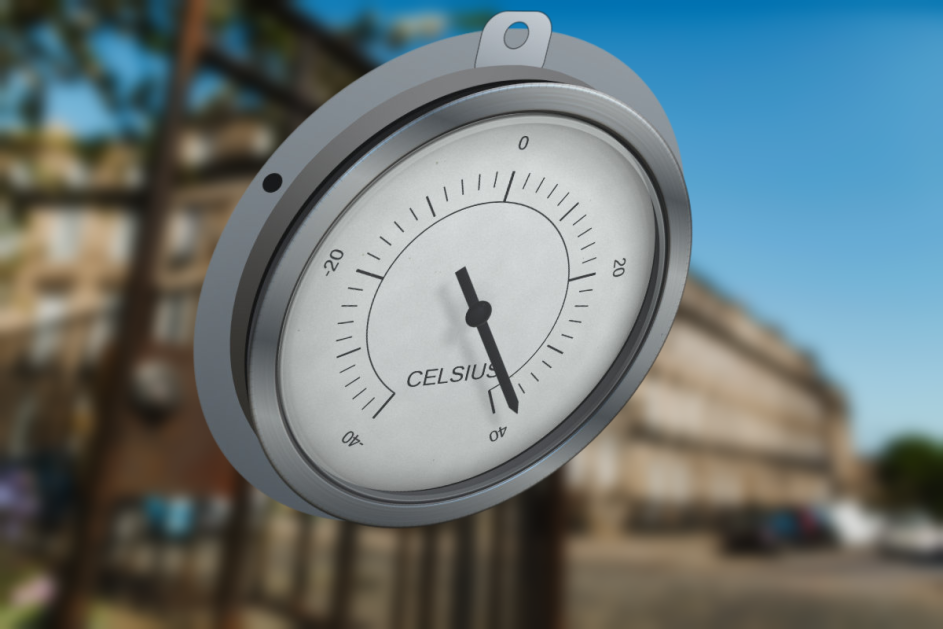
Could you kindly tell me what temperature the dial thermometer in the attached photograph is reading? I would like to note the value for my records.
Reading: 38 °C
